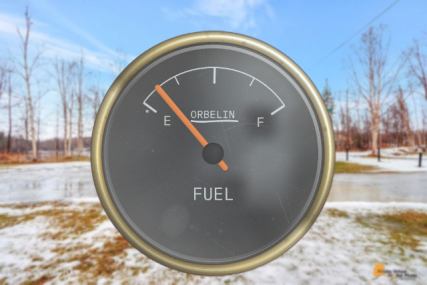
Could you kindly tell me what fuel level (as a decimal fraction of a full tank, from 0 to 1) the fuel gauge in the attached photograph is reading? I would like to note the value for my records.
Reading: 0.125
